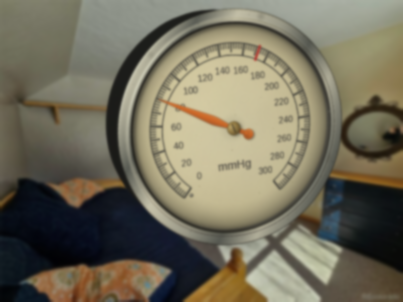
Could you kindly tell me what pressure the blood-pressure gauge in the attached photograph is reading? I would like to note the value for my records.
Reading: 80 mmHg
